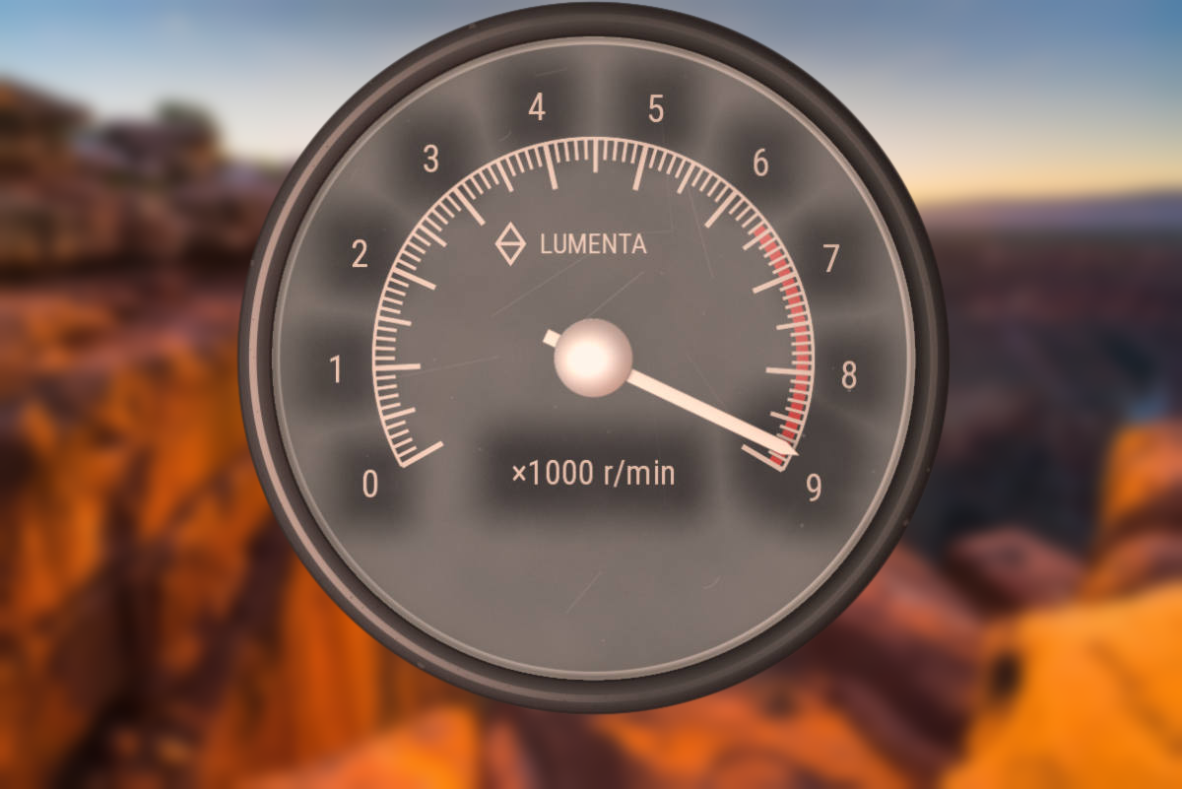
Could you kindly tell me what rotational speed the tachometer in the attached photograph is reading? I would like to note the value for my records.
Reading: 8800 rpm
